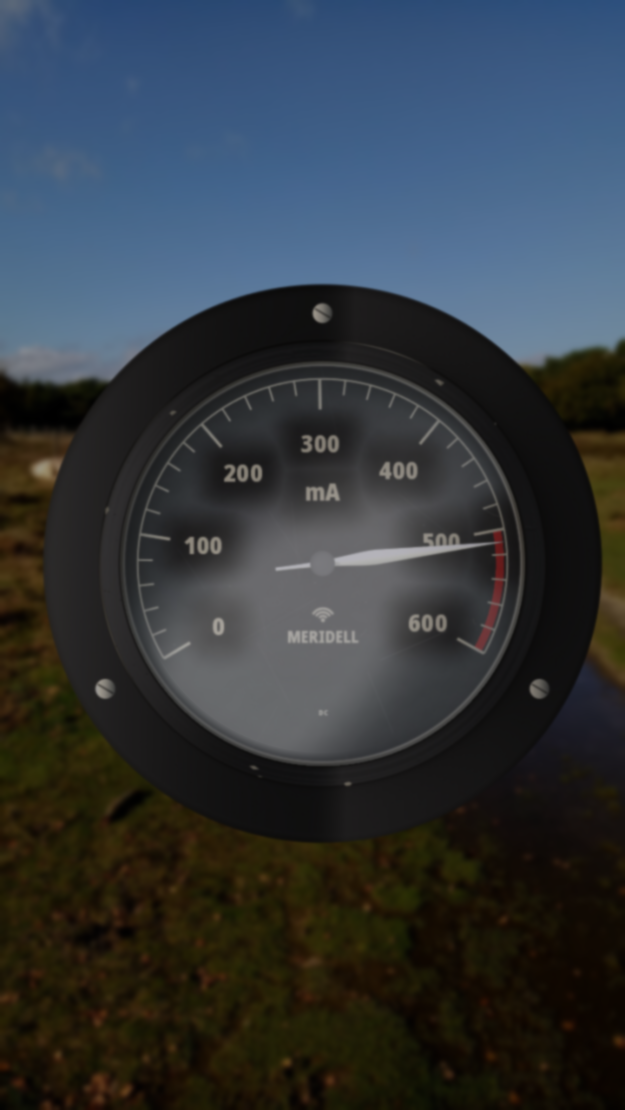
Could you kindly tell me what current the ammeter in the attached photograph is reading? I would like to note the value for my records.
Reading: 510 mA
